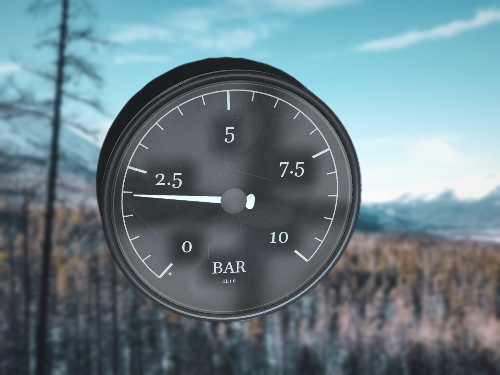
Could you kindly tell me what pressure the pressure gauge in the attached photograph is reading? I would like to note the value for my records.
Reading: 2 bar
